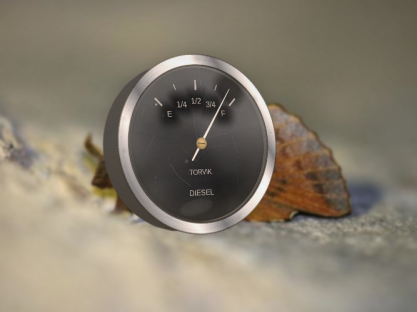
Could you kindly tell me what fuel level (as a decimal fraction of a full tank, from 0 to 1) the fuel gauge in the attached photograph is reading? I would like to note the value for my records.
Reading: 0.875
